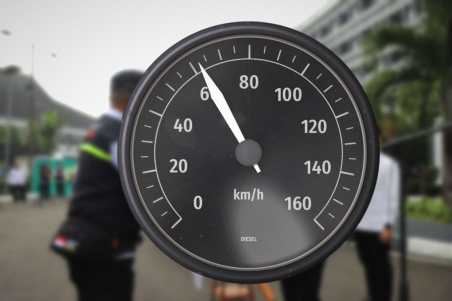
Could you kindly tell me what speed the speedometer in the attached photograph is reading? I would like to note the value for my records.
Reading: 62.5 km/h
